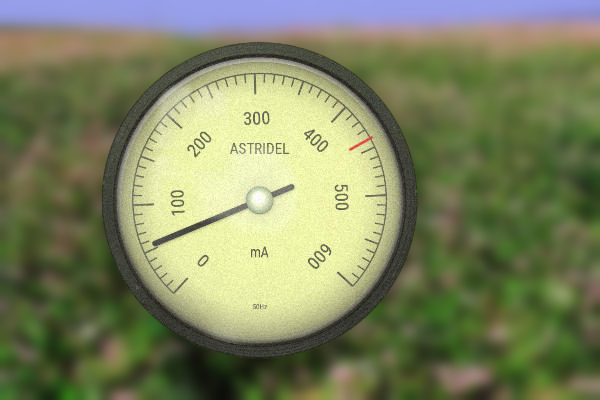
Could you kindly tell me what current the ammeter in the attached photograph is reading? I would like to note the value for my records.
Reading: 55 mA
